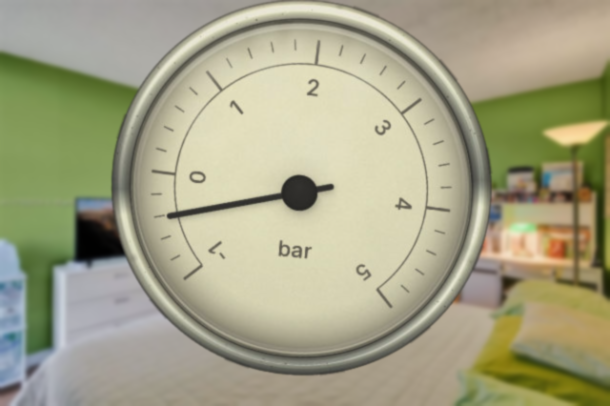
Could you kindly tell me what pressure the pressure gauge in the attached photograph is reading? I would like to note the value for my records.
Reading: -0.4 bar
